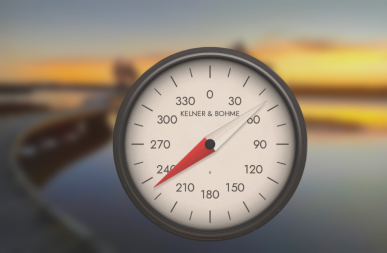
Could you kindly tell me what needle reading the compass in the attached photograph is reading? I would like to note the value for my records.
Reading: 232.5 °
